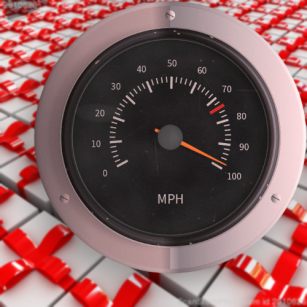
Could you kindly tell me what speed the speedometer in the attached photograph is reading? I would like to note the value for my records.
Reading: 98 mph
